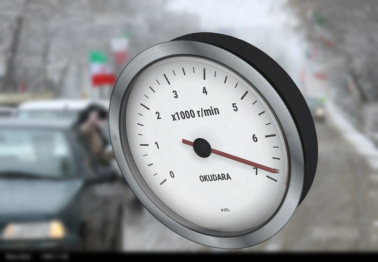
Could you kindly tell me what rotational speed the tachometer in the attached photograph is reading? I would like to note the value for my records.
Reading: 6750 rpm
